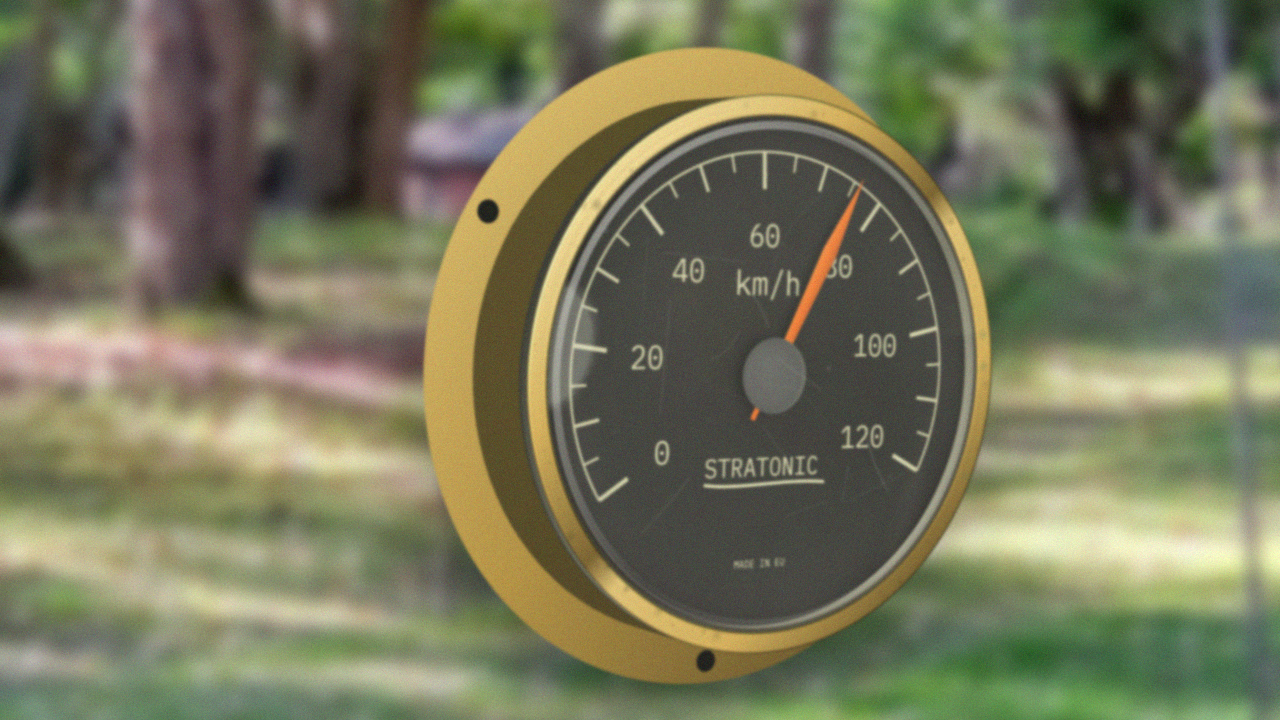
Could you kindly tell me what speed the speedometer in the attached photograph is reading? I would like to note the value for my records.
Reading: 75 km/h
